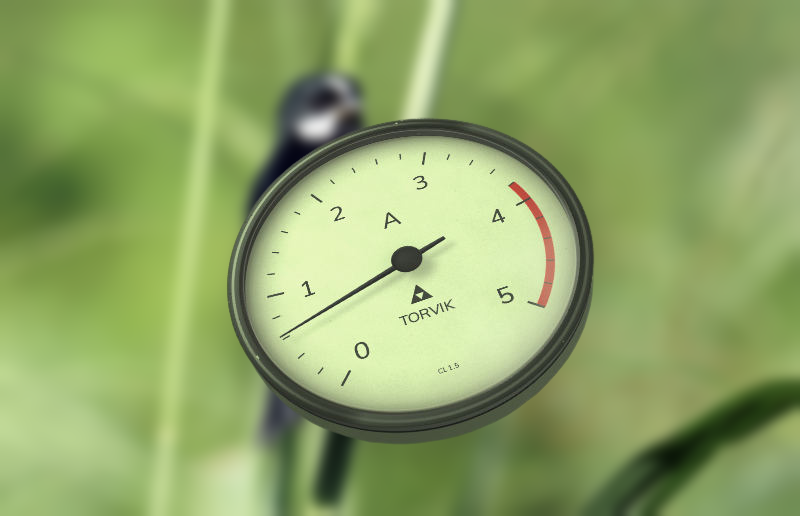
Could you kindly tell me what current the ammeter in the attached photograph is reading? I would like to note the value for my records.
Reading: 0.6 A
